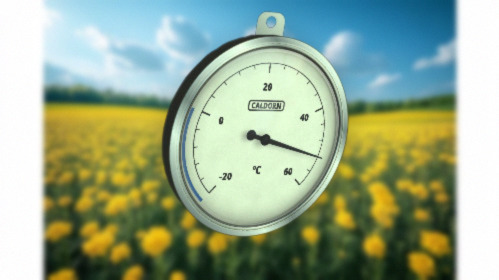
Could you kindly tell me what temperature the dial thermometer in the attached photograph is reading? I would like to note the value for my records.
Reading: 52 °C
